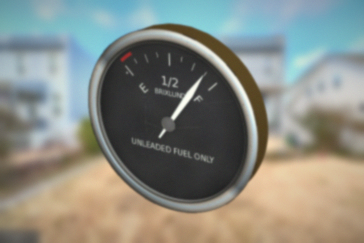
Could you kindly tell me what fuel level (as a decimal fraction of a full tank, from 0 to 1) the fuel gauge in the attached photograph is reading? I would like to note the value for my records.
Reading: 0.875
